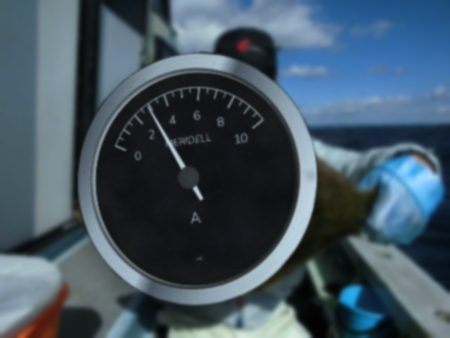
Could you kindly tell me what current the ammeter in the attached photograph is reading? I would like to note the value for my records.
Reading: 3 A
